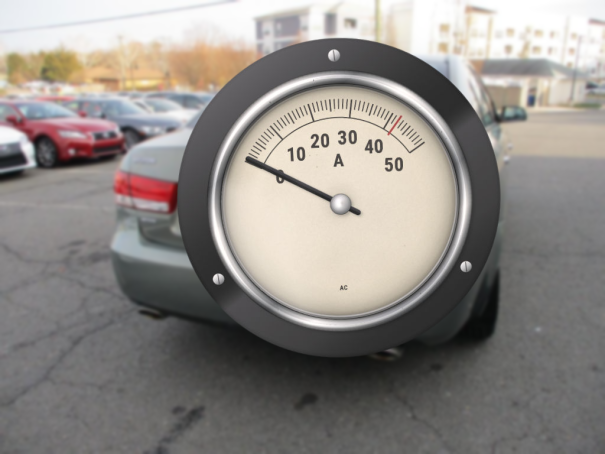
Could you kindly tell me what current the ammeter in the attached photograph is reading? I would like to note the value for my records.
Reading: 1 A
